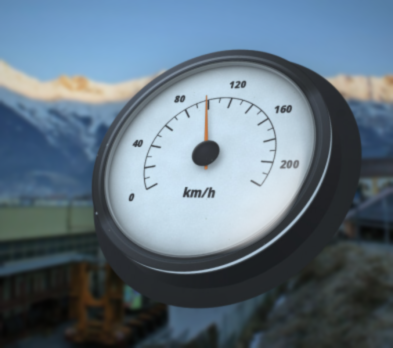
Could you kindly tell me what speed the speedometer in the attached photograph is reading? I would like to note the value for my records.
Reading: 100 km/h
